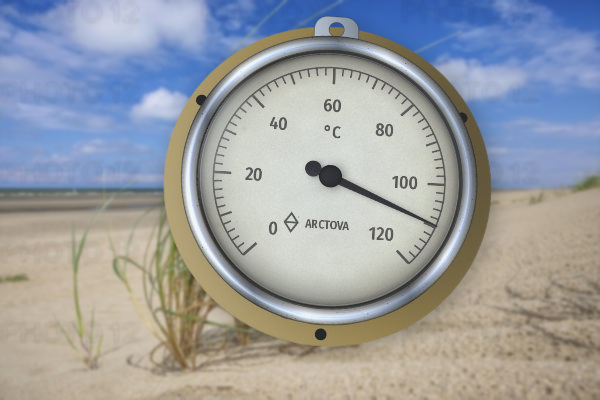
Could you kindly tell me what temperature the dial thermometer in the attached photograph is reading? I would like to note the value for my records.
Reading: 110 °C
